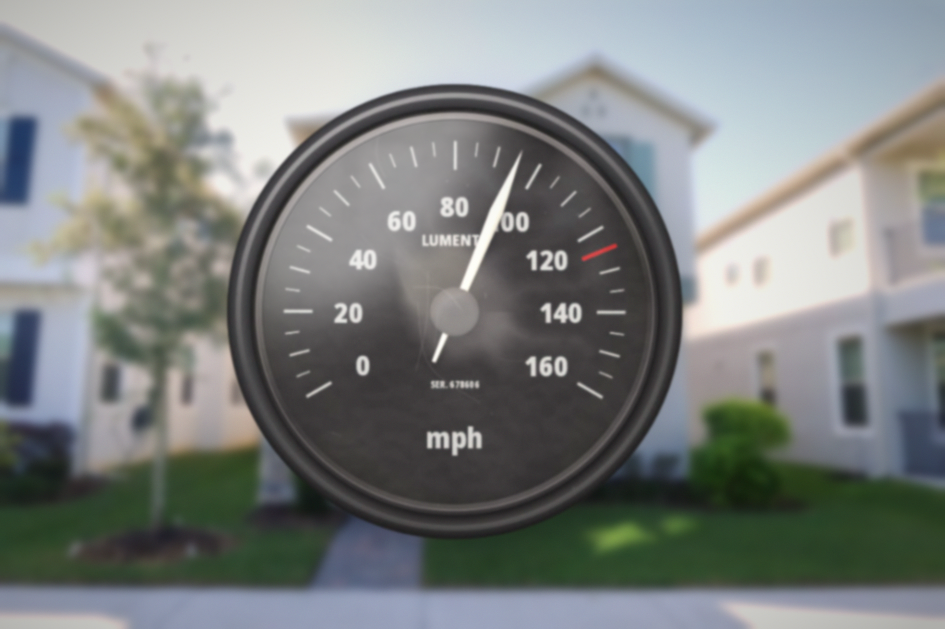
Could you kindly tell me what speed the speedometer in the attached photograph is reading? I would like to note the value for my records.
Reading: 95 mph
